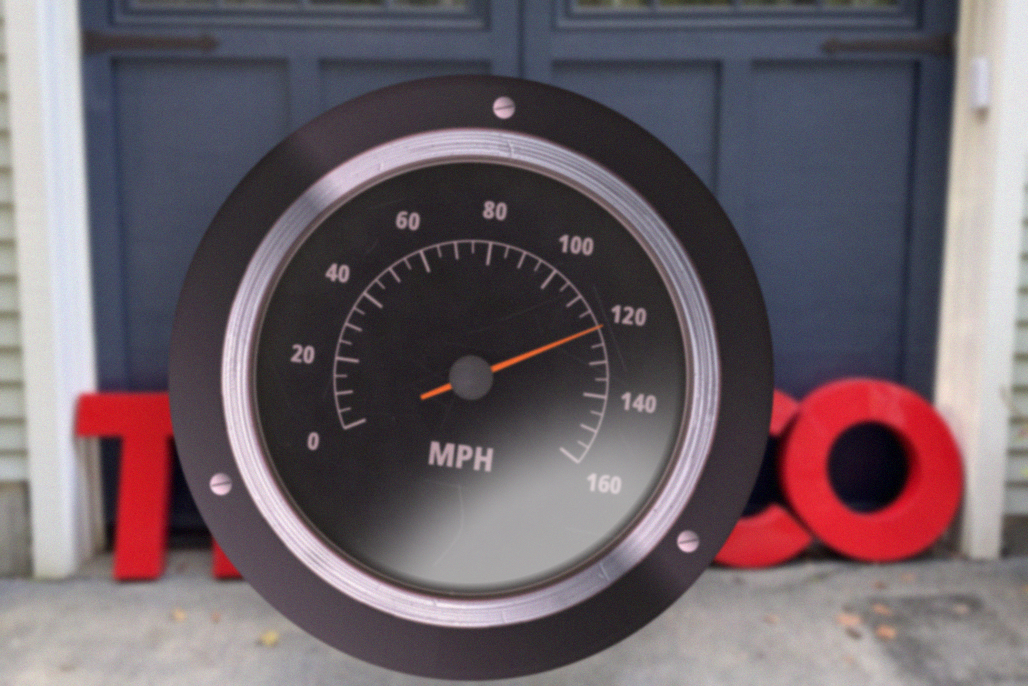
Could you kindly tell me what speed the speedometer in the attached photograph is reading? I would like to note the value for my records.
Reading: 120 mph
